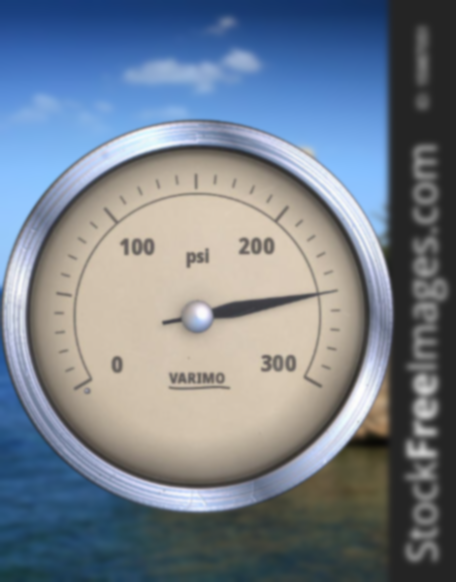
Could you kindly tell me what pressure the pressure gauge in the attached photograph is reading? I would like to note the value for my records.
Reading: 250 psi
